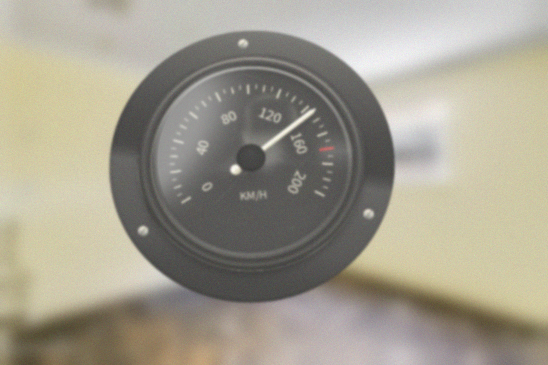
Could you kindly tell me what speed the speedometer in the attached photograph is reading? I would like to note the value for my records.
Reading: 145 km/h
